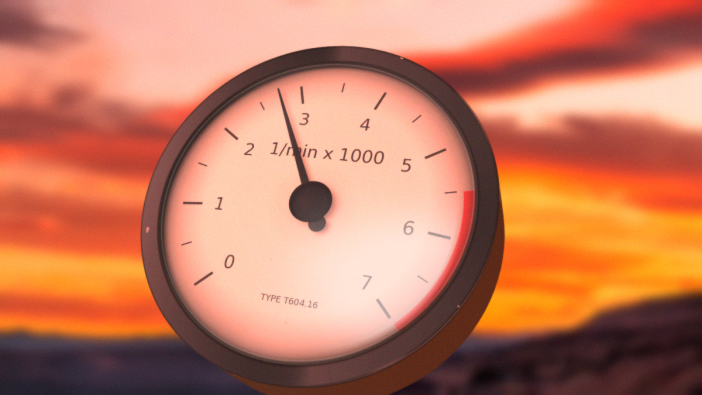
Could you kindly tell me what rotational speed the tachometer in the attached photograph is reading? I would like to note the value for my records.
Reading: 2750 rpm
